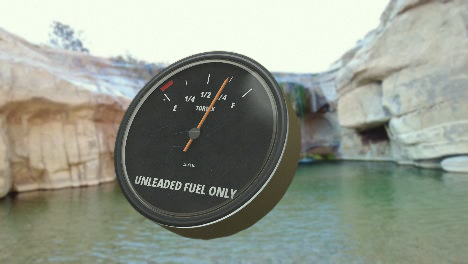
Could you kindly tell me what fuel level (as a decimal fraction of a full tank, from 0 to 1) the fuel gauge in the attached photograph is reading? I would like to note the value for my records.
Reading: 0.75
